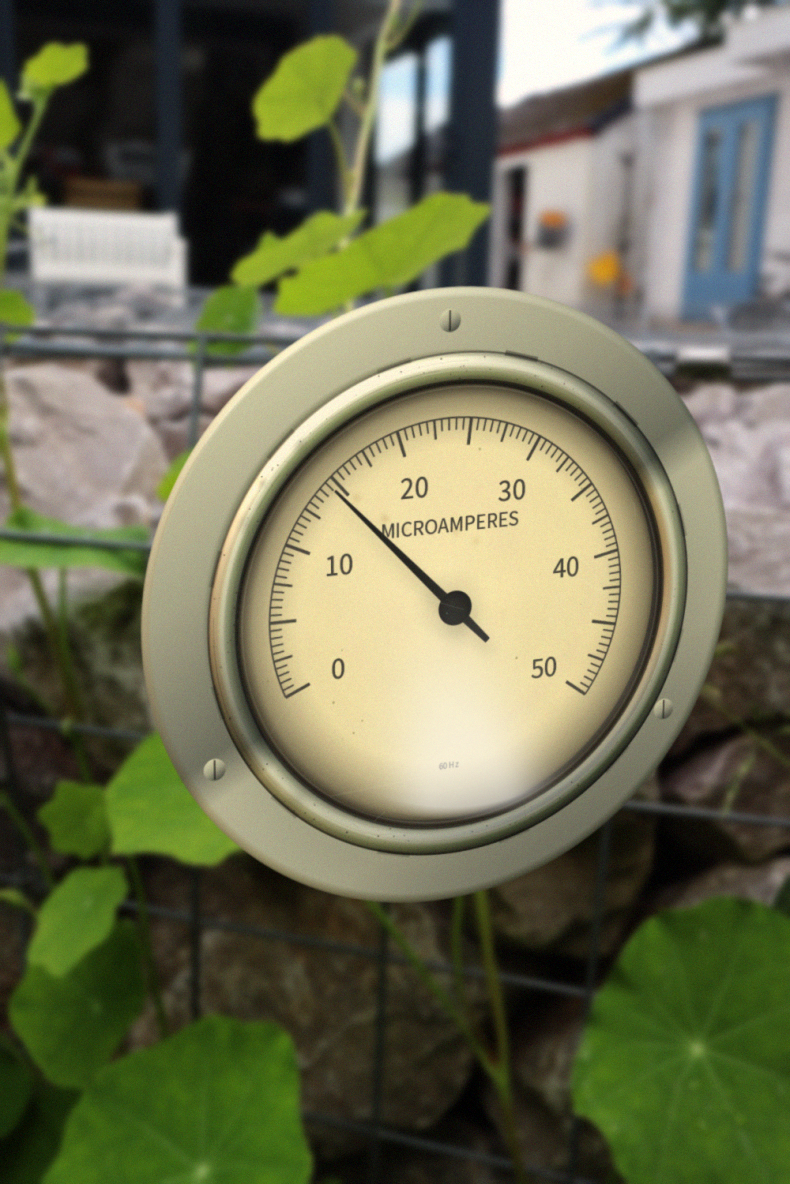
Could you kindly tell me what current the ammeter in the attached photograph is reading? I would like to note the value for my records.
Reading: 14.5 µA
